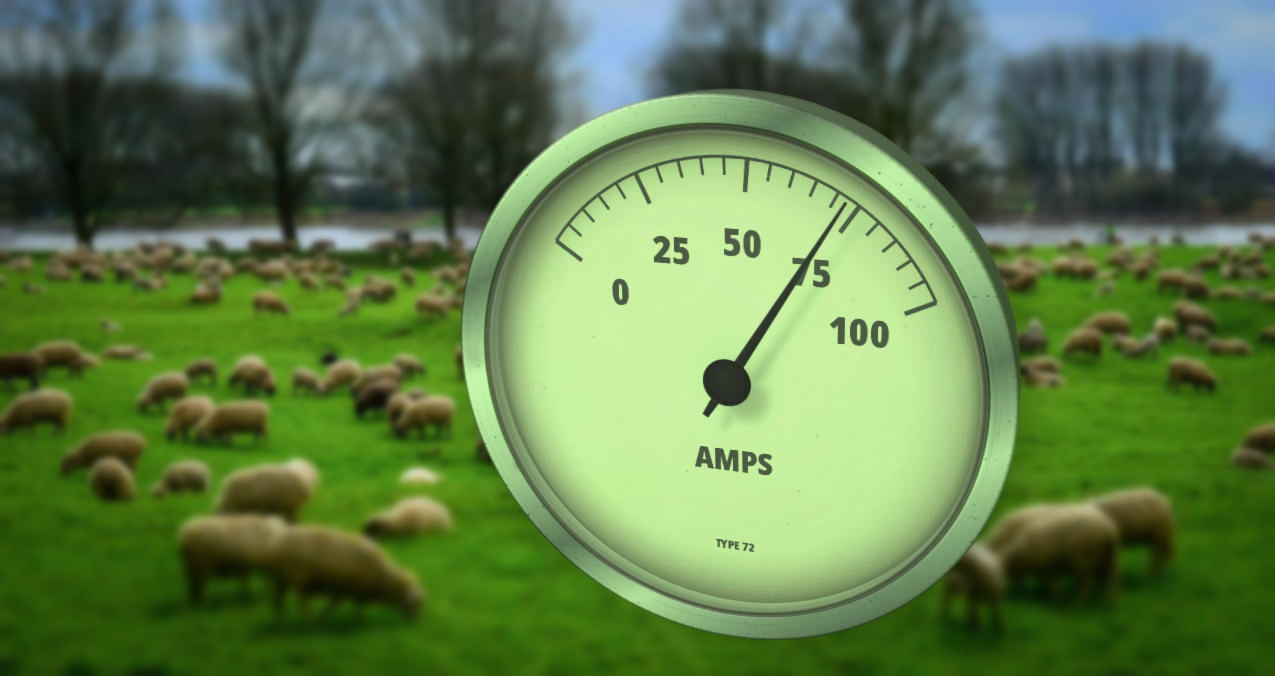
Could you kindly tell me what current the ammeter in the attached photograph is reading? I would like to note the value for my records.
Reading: 72.5 A
